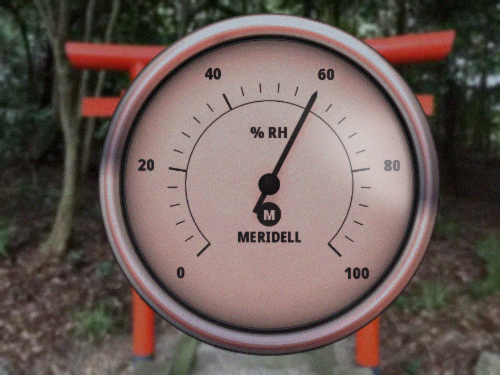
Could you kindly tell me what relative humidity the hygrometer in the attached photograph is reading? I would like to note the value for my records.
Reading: 60 %
